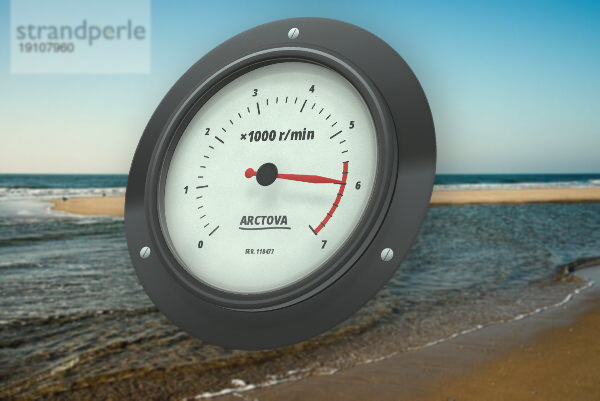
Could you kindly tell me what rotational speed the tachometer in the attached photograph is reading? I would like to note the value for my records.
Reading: 6000 rpm
